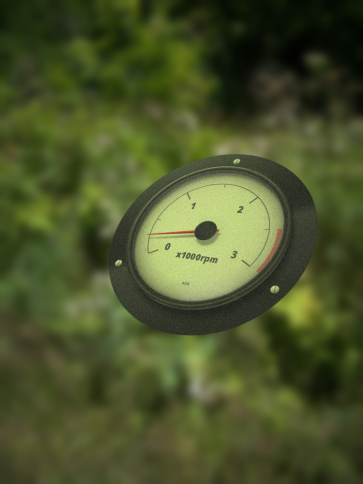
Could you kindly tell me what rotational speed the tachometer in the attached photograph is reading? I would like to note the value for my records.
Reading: 250 rpm
